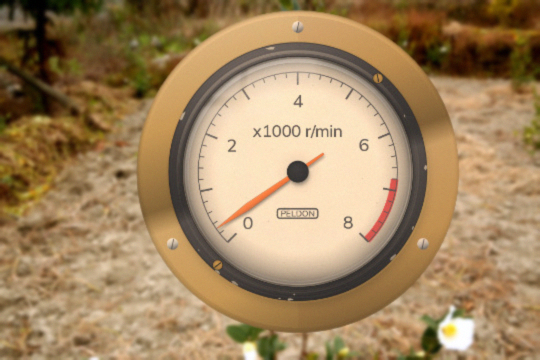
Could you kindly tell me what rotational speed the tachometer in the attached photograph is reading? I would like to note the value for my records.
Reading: 300 rpm
